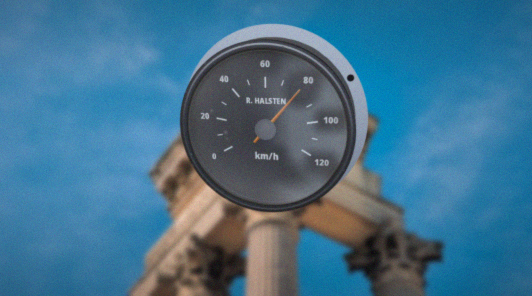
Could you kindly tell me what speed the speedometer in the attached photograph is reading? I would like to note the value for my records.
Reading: 80 km/h
